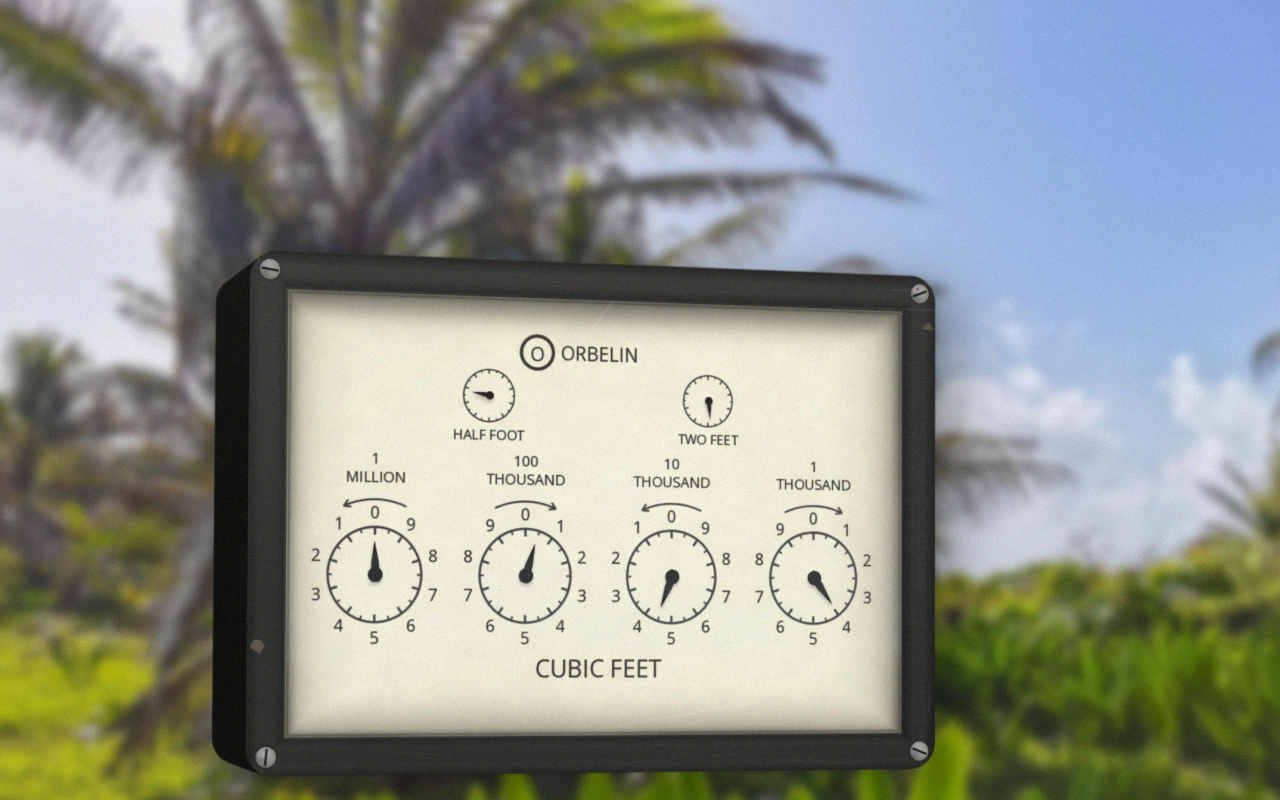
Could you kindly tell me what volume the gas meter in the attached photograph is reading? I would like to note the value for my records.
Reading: 4400 ft³
